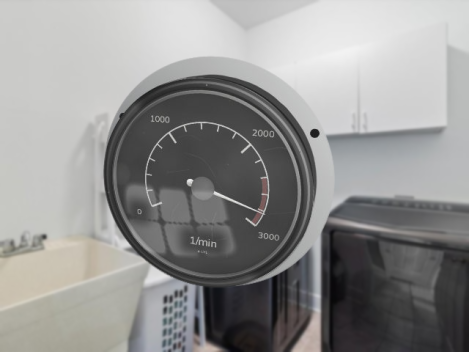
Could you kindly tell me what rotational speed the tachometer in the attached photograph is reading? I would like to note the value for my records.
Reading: 2800 rpm
